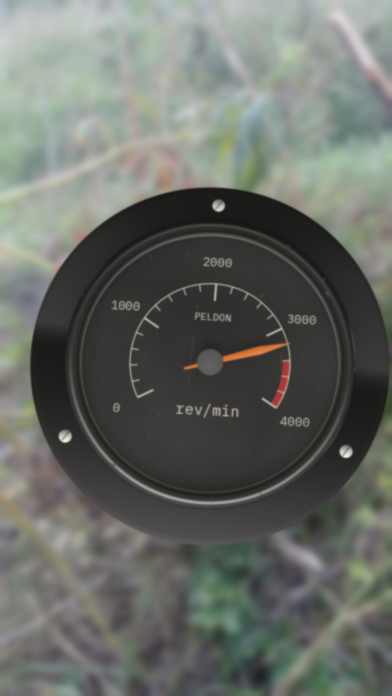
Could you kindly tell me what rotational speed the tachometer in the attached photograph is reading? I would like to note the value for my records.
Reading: 3200 rpm
